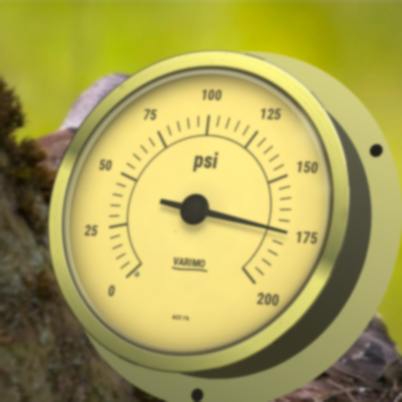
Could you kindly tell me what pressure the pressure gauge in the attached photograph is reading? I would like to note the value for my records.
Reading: 175 psi
